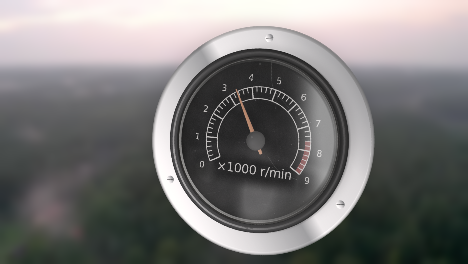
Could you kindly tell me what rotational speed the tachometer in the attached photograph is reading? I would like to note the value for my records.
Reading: 3400 rpm
